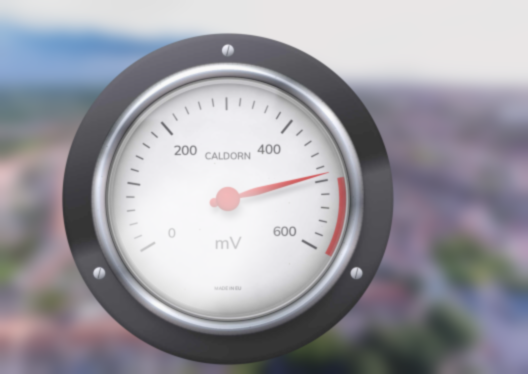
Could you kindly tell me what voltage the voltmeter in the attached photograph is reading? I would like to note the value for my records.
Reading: 490 mV
